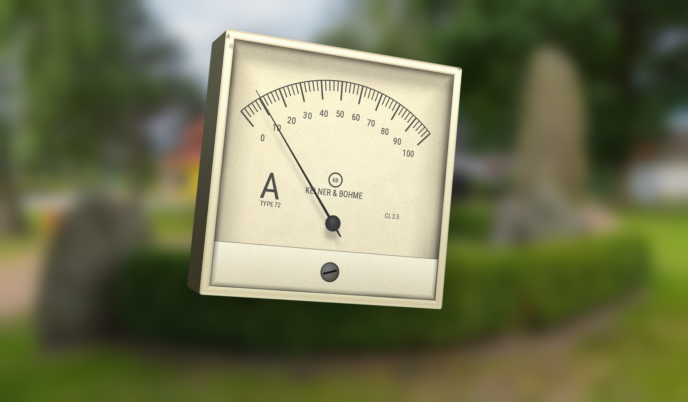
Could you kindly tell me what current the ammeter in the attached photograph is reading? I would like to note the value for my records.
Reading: 10 A
